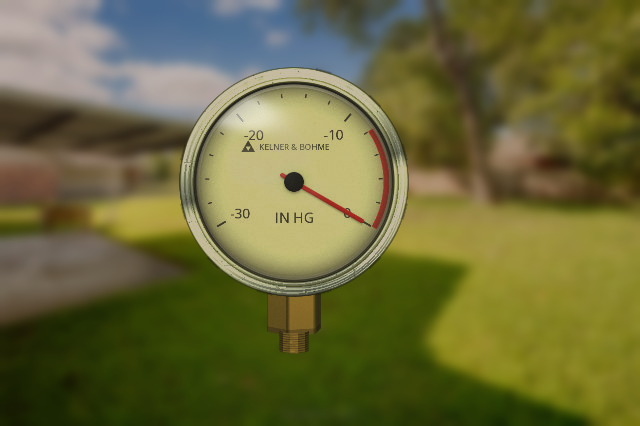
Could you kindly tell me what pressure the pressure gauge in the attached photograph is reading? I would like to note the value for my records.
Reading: 0 inHg
